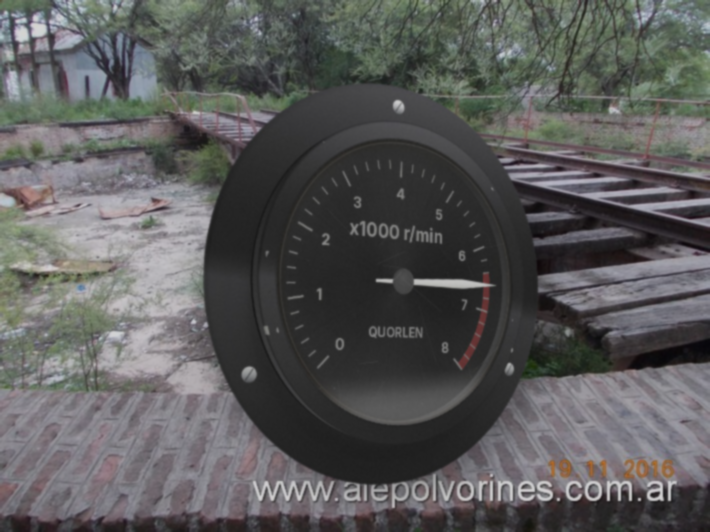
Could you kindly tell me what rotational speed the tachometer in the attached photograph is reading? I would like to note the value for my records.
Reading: 6600 rpm
